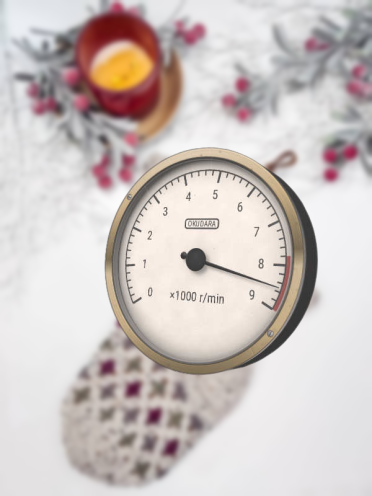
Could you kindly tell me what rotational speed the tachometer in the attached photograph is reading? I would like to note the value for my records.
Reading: 8500 rpm
